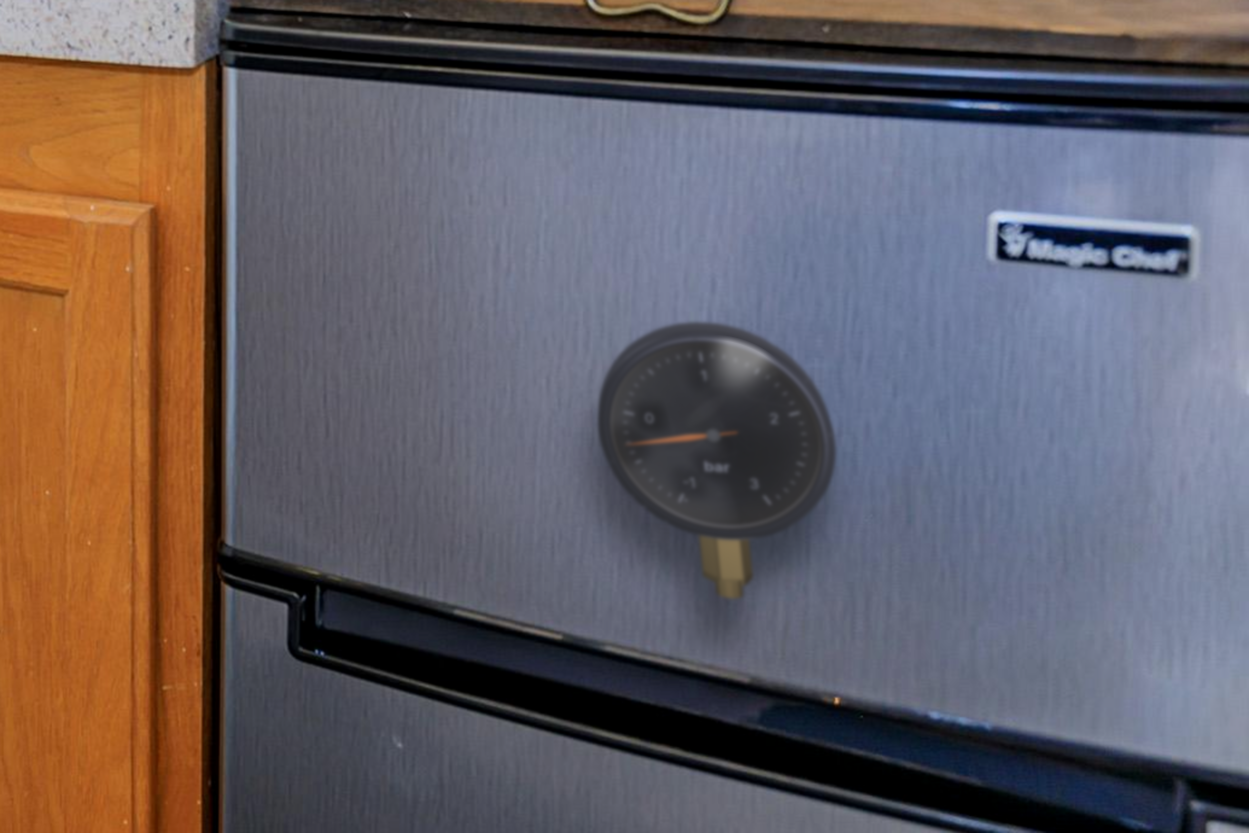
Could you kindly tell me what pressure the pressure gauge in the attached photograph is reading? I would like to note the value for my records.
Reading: -0.3 bar
